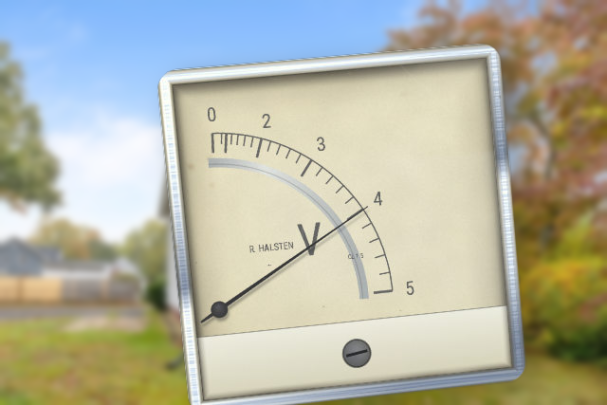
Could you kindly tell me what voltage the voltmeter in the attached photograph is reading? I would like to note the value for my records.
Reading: 4 V
